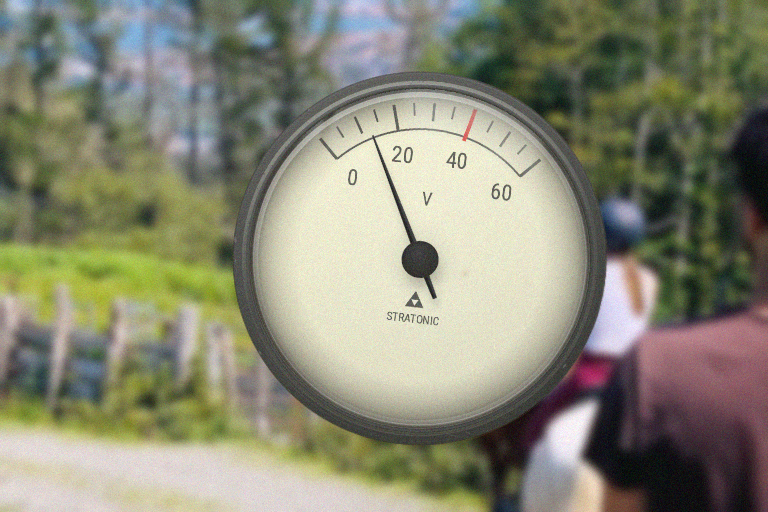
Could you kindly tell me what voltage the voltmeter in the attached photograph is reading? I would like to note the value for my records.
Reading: 12.5 V
